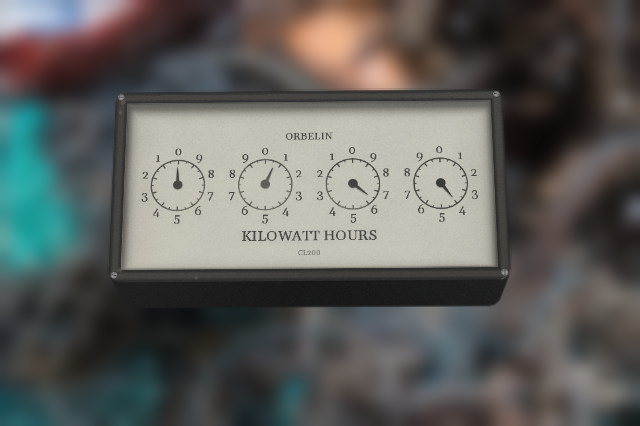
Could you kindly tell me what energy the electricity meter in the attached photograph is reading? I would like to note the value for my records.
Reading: 64 kWh
